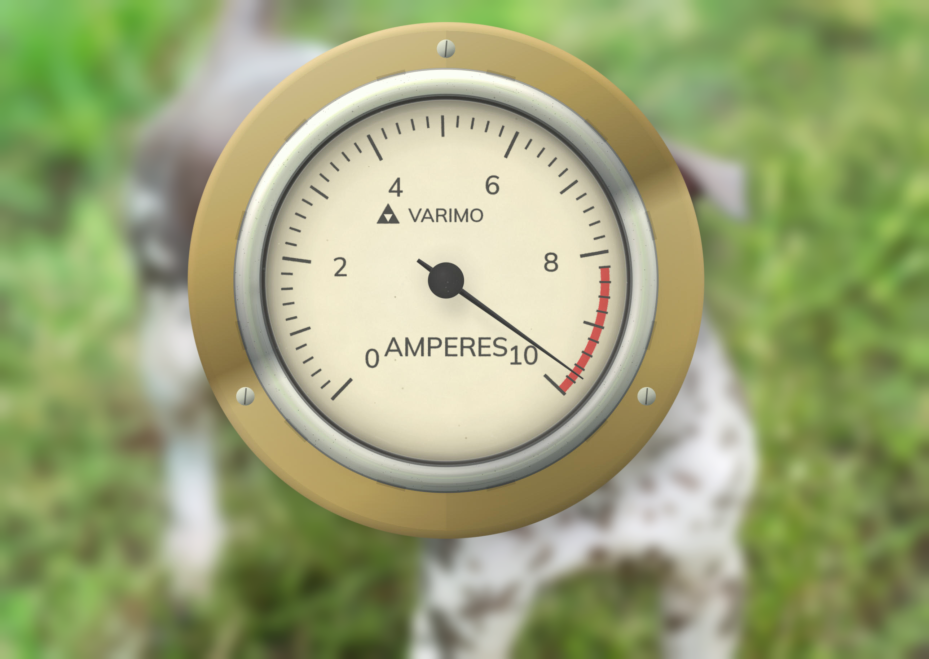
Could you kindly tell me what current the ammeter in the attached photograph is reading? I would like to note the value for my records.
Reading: 9.7 A
